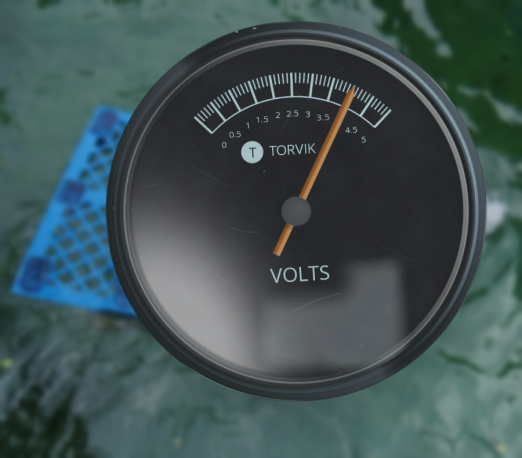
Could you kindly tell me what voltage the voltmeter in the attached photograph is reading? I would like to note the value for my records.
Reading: 4 V
